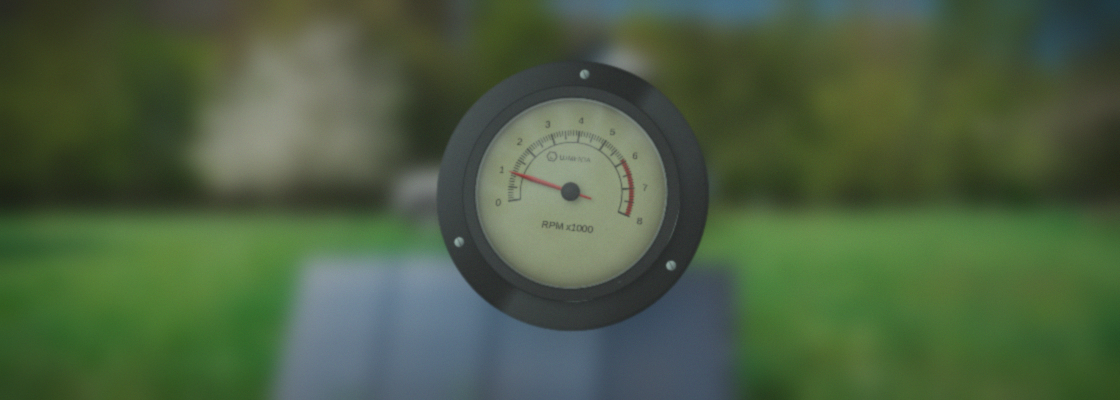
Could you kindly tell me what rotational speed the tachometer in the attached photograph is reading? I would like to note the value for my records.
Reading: 1000 rpm
